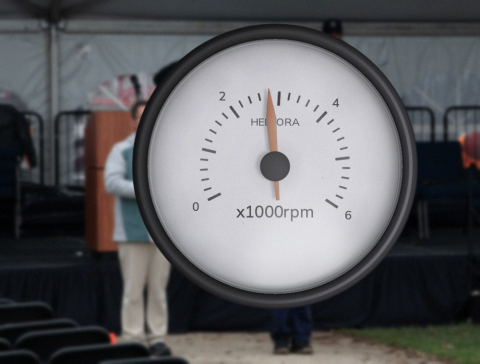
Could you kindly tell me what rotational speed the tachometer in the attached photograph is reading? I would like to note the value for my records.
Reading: 2800 rpm
